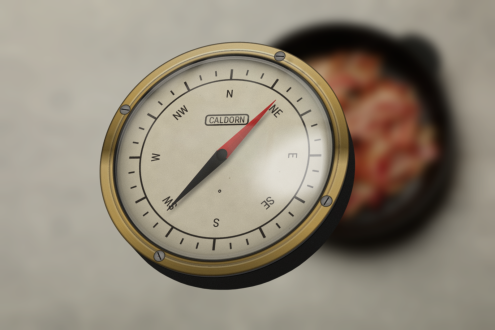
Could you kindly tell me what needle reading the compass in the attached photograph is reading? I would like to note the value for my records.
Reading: 40 °
